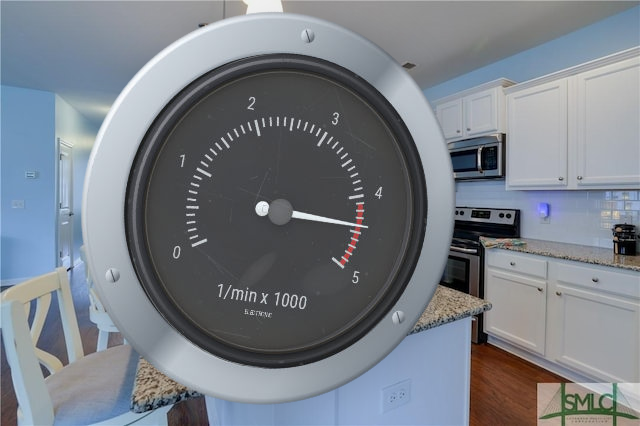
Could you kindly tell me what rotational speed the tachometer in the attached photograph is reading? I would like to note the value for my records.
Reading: 4400 rpm
